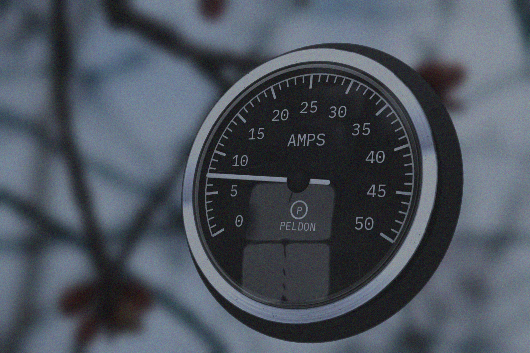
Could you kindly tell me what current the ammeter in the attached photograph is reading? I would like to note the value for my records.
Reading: 7 A
